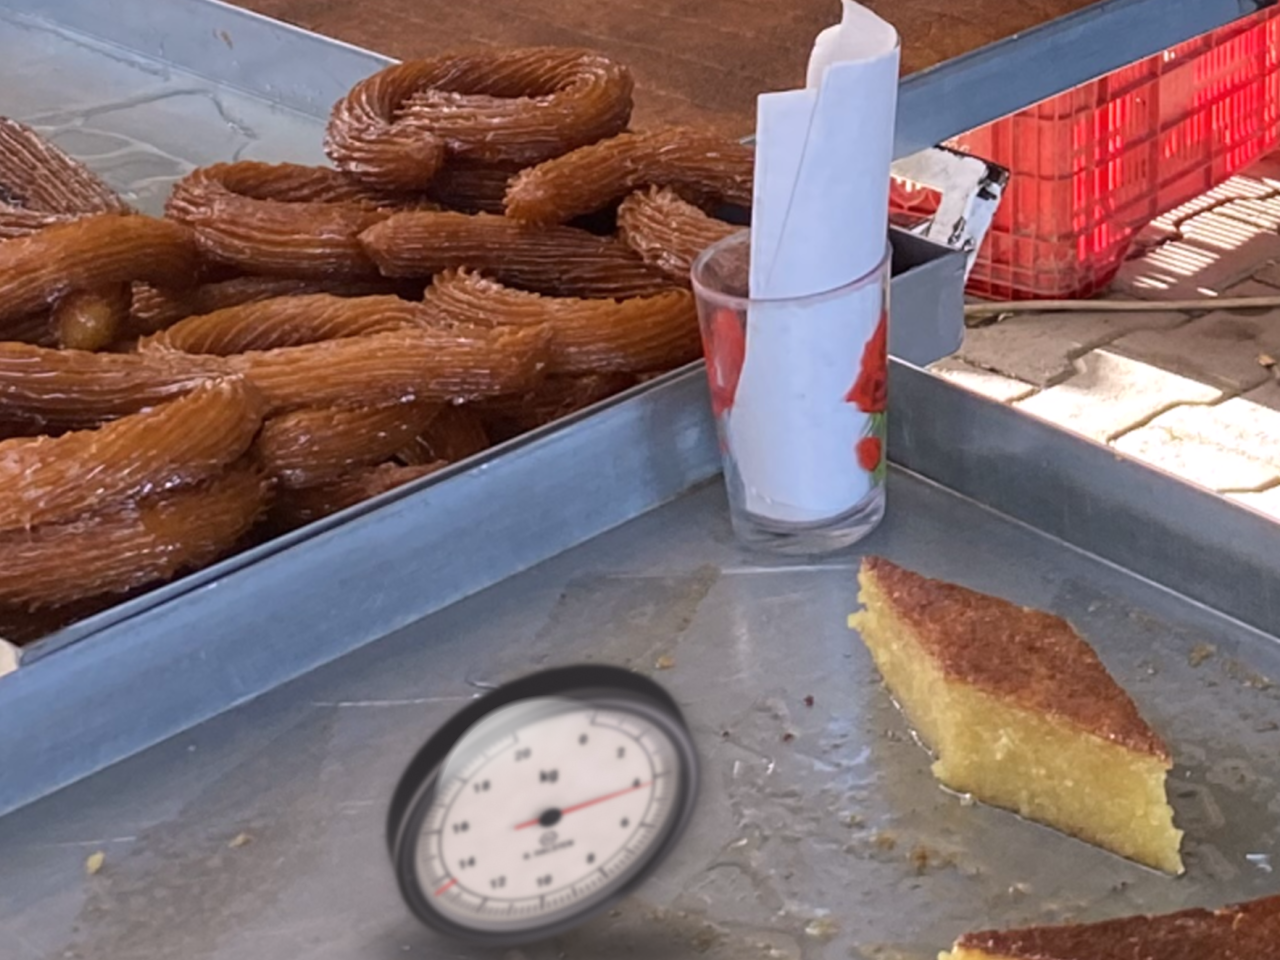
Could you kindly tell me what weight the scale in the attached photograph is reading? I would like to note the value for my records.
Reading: 4 kg
